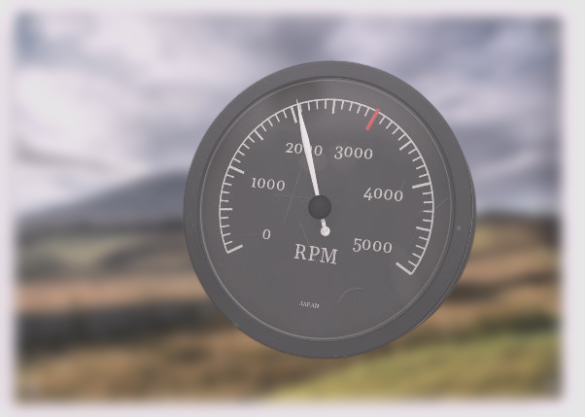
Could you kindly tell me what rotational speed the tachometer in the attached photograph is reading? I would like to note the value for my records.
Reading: 2100 rpm
